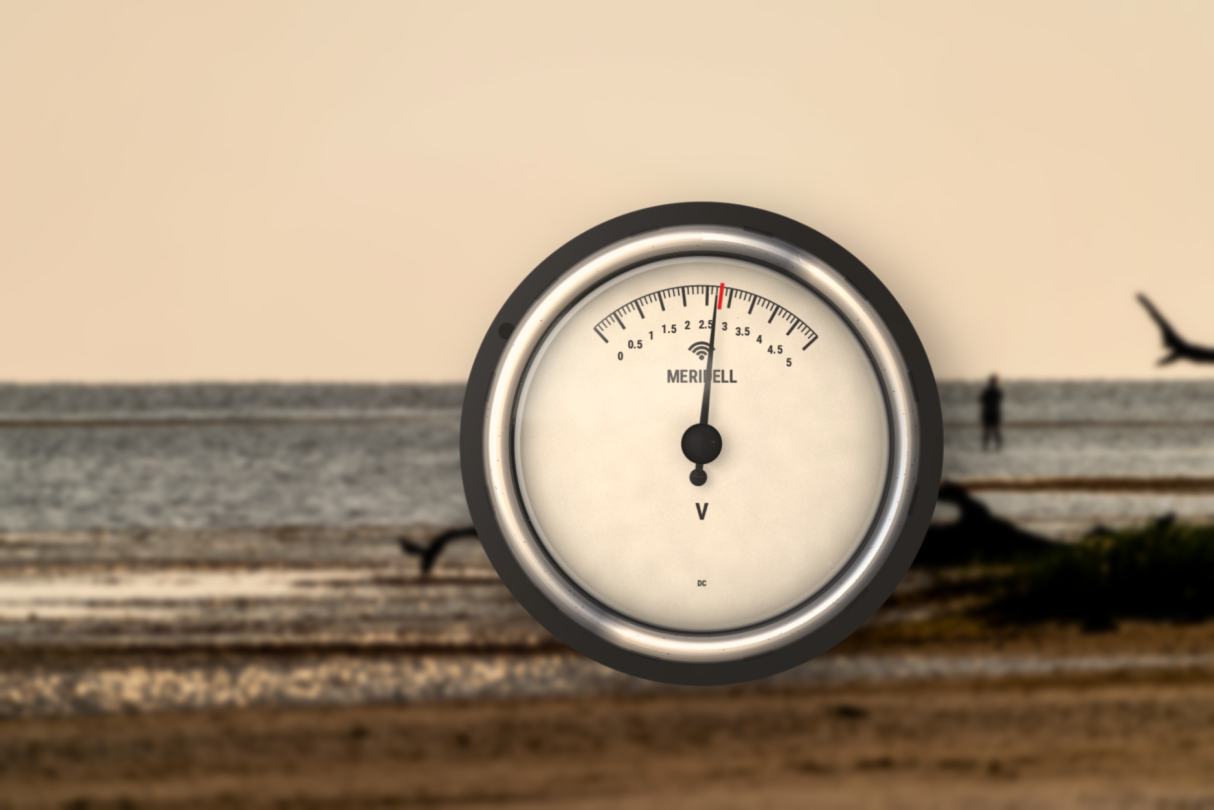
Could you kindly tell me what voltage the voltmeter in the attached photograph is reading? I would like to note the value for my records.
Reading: 2.7 V
